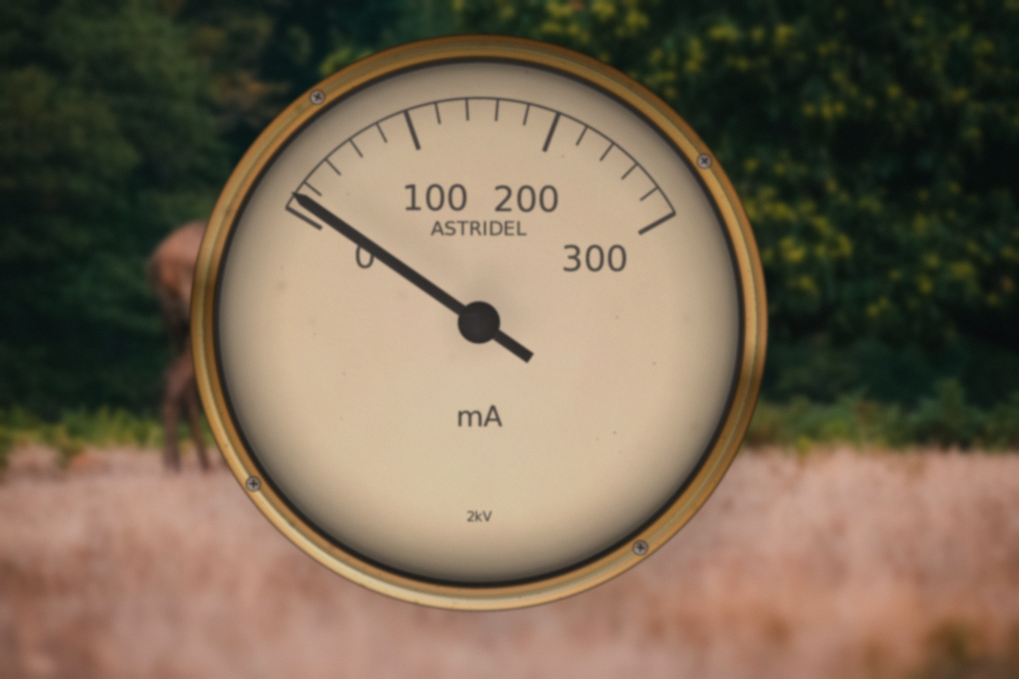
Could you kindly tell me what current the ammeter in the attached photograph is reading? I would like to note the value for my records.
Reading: 10 mA
